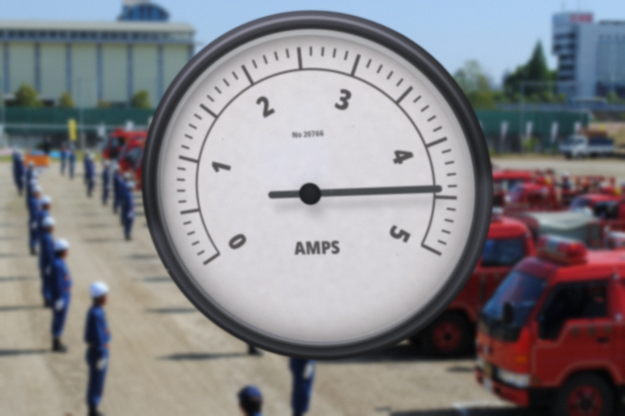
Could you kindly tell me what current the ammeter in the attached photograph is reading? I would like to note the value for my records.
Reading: 4.4 A
